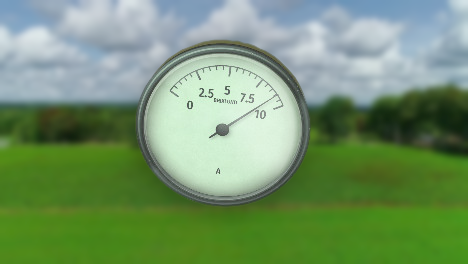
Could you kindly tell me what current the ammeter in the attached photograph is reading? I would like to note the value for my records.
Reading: 9 A
